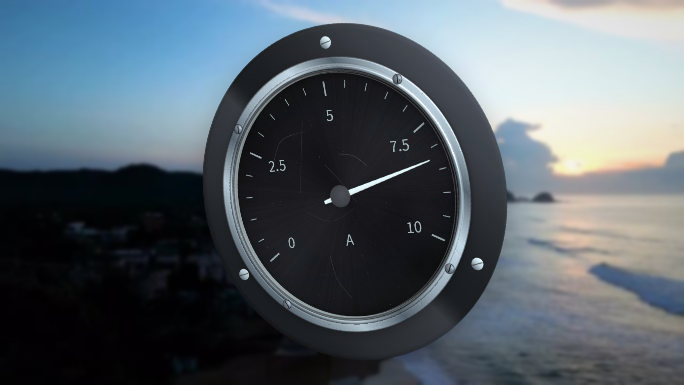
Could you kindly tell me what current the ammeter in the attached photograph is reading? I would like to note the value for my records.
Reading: 8.25 A
